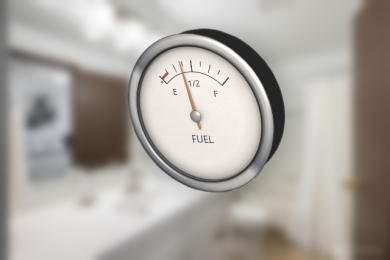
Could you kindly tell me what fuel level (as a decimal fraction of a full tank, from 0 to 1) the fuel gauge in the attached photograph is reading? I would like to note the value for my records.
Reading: 0.375
